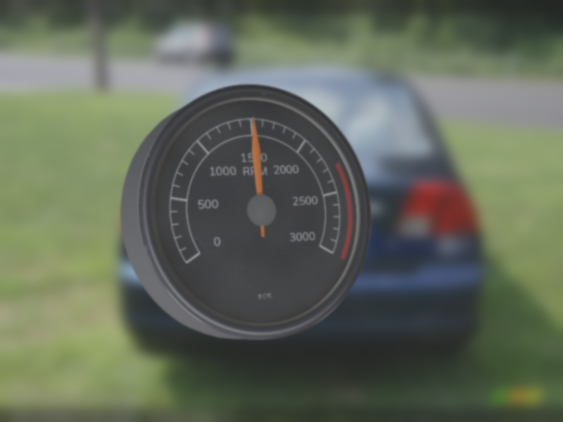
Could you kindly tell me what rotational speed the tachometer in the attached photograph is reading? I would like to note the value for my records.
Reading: 1500 rpm
